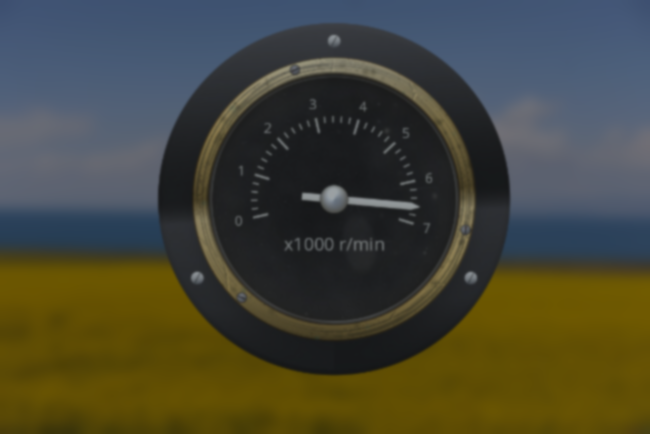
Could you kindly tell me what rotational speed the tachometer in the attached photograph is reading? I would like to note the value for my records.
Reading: 6600 rpm
